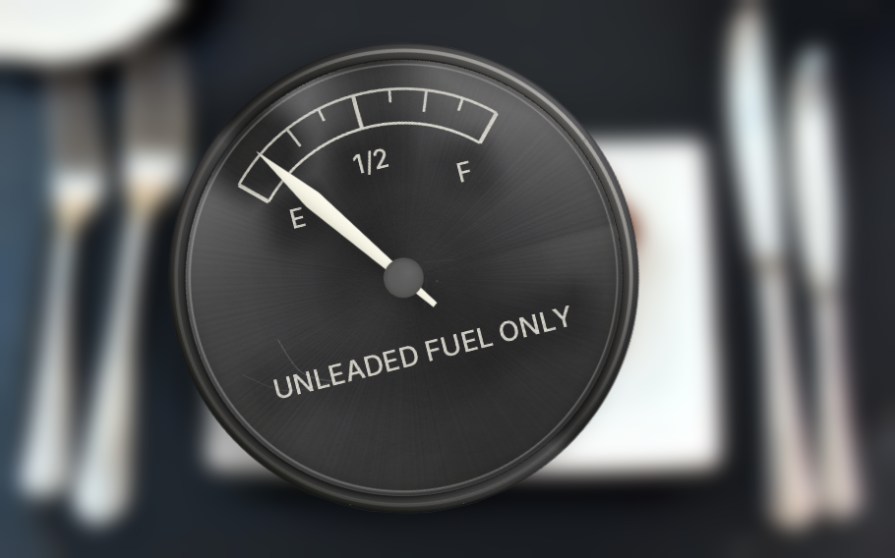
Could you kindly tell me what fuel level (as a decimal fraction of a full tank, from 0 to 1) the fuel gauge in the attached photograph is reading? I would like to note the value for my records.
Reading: 0.125
